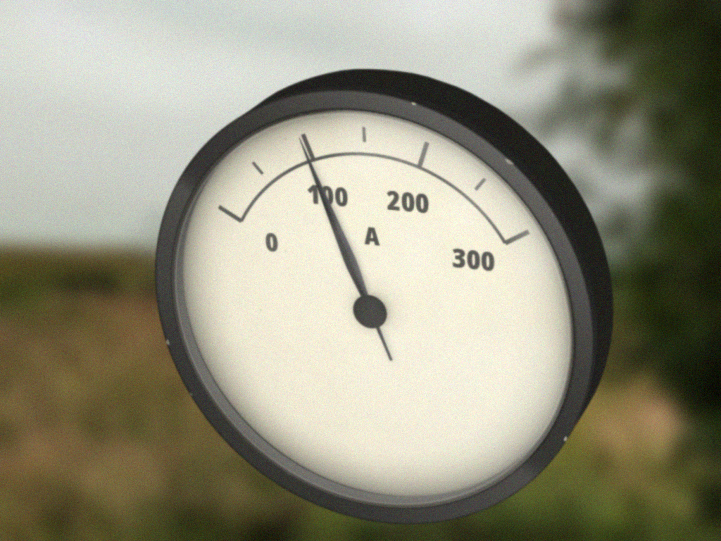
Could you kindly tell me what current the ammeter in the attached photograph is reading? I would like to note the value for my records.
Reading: 100 A
